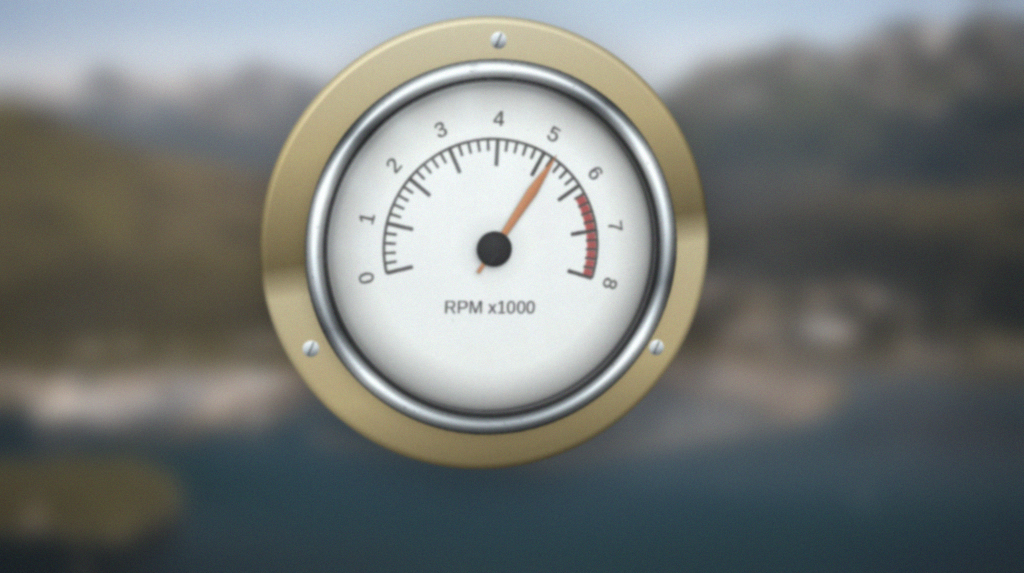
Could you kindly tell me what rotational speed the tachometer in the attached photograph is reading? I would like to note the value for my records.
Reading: 5200 rpm
